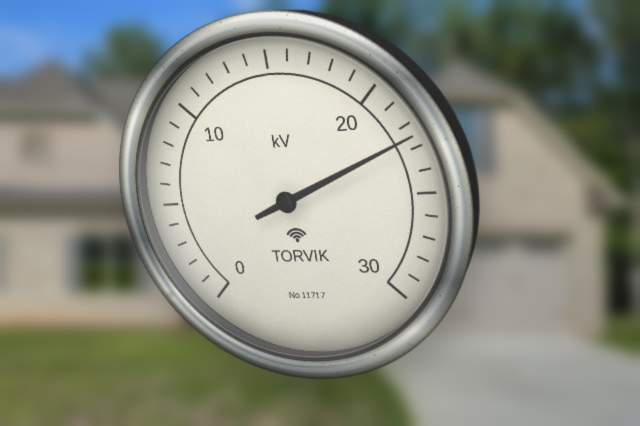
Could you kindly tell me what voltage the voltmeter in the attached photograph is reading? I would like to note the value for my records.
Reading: 22.5 kV
